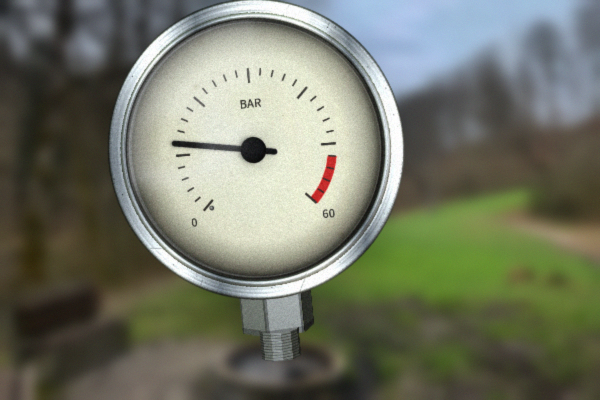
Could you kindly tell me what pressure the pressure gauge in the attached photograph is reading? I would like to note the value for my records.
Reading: 12 bar
